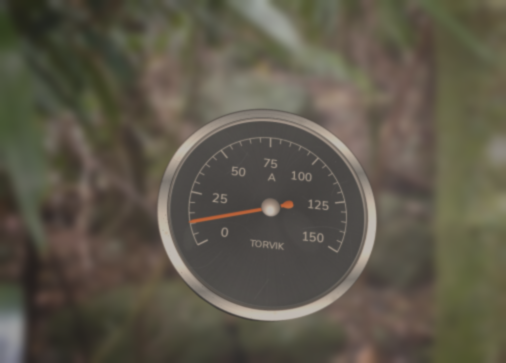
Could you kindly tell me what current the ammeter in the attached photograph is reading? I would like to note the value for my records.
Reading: 10 A
